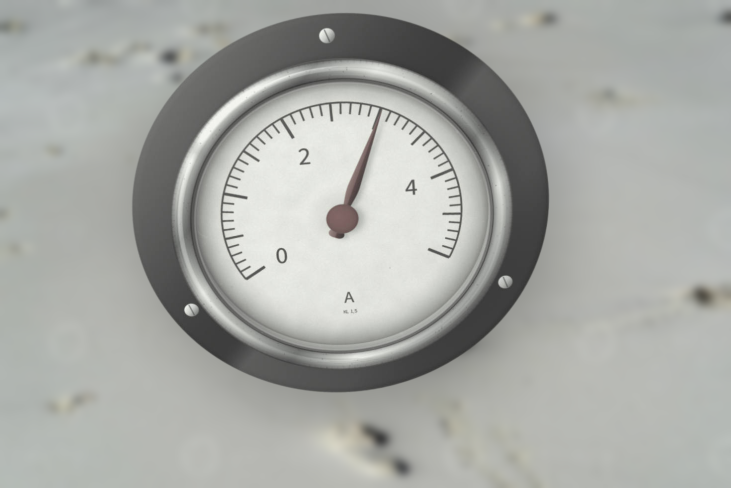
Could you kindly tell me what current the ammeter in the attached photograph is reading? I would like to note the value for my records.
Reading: 3 A
